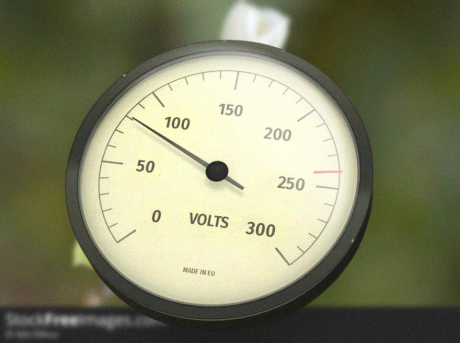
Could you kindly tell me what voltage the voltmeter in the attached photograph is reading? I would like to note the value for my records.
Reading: 80 V
